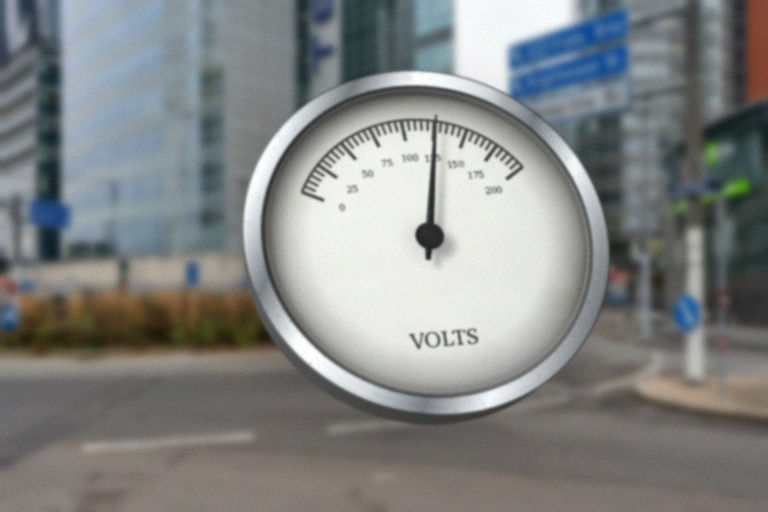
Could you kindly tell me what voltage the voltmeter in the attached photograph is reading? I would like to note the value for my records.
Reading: 125 V
